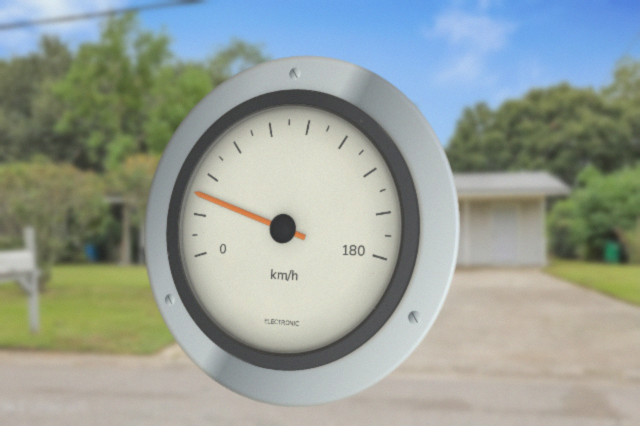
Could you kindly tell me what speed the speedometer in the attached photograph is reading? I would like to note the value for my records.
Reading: 30 km/h
